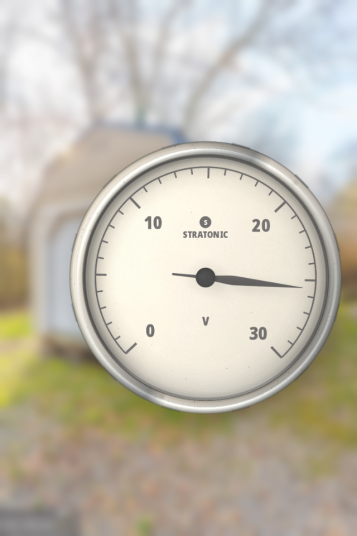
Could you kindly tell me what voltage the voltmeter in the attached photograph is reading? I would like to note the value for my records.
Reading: 25.5 V
